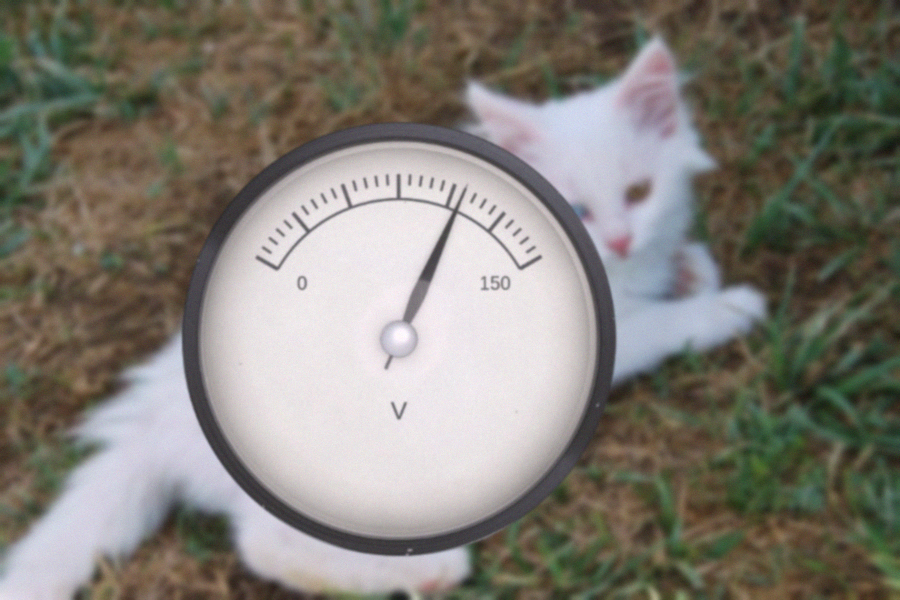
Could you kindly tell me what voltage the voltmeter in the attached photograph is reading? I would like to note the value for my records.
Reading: 105 V
